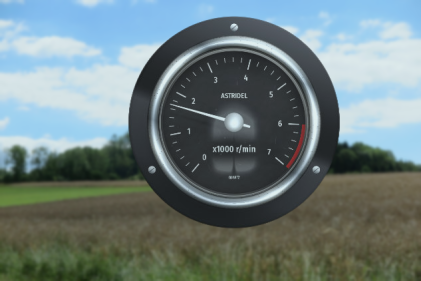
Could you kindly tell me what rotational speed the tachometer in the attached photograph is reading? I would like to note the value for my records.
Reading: 1700 rpm
